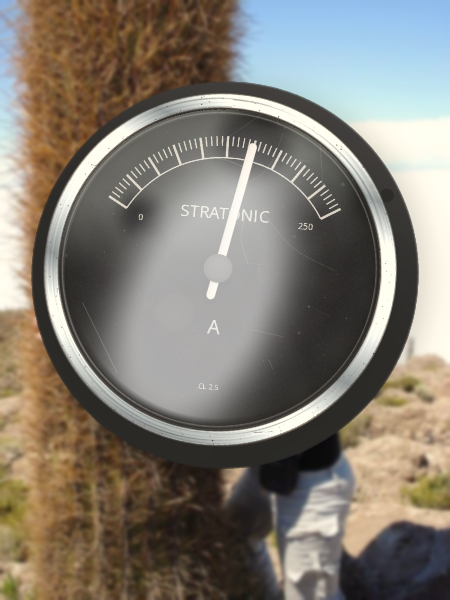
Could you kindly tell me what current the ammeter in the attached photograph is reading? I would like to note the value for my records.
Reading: 150 A
